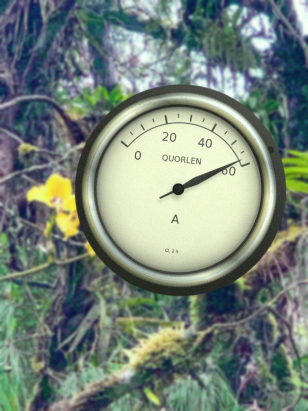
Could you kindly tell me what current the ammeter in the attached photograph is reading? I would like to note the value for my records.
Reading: 57.5 A
